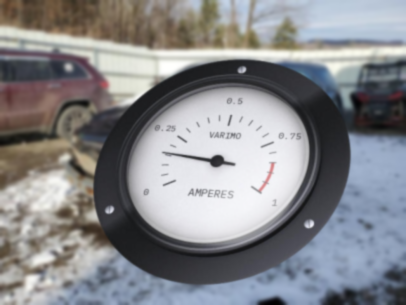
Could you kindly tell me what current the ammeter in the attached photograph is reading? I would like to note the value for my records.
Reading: 0.15 A
